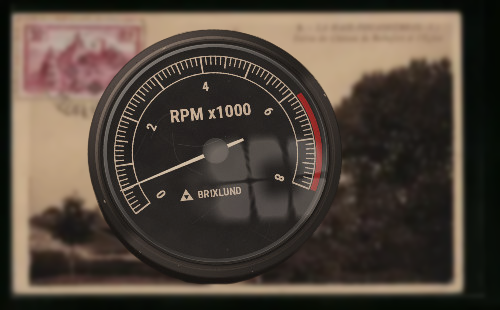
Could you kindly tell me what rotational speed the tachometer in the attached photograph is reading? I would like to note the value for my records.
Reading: 500 rpm
